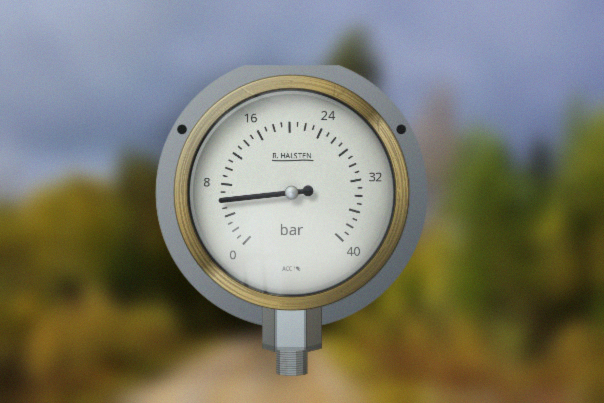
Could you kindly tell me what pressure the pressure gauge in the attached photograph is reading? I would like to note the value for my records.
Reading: 6 bar
